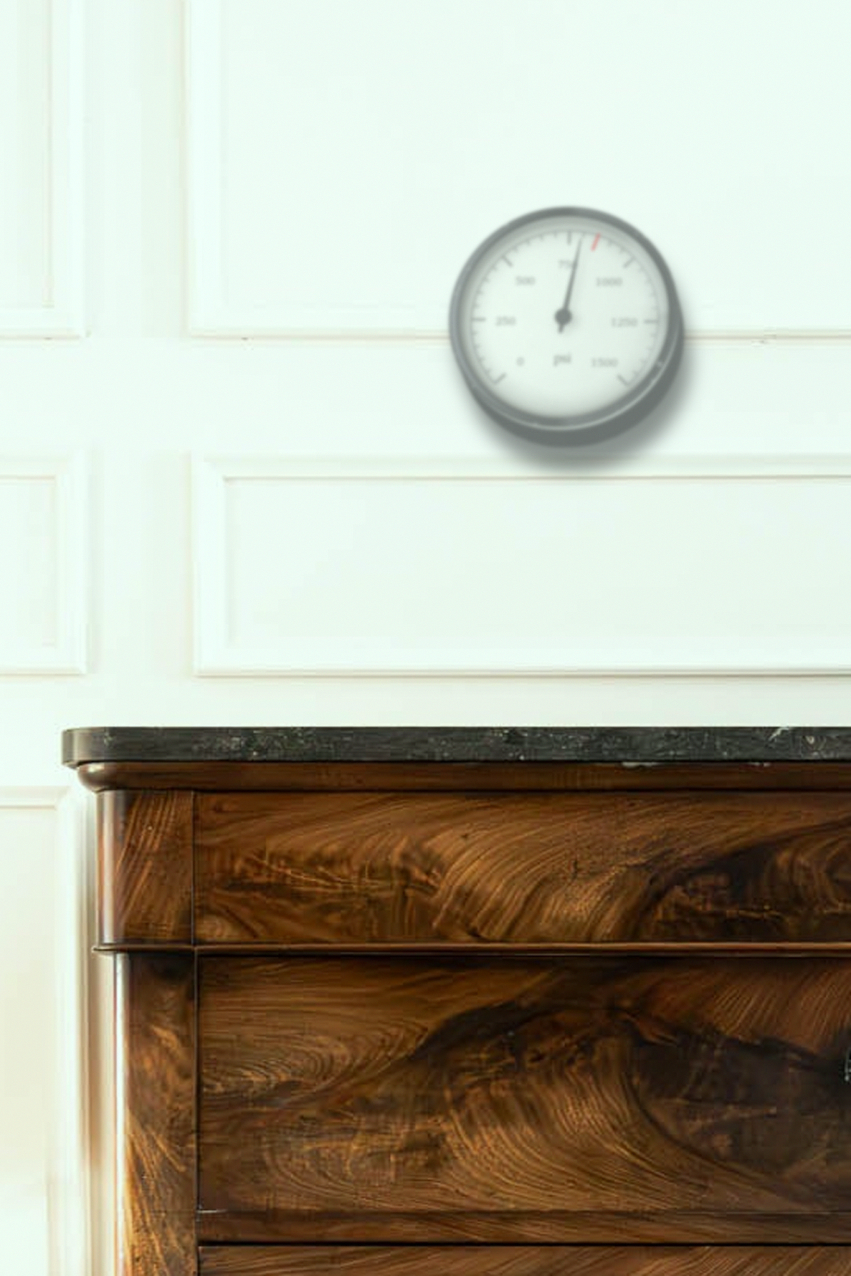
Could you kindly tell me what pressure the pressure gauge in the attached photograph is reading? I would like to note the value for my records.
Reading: 800 psi
